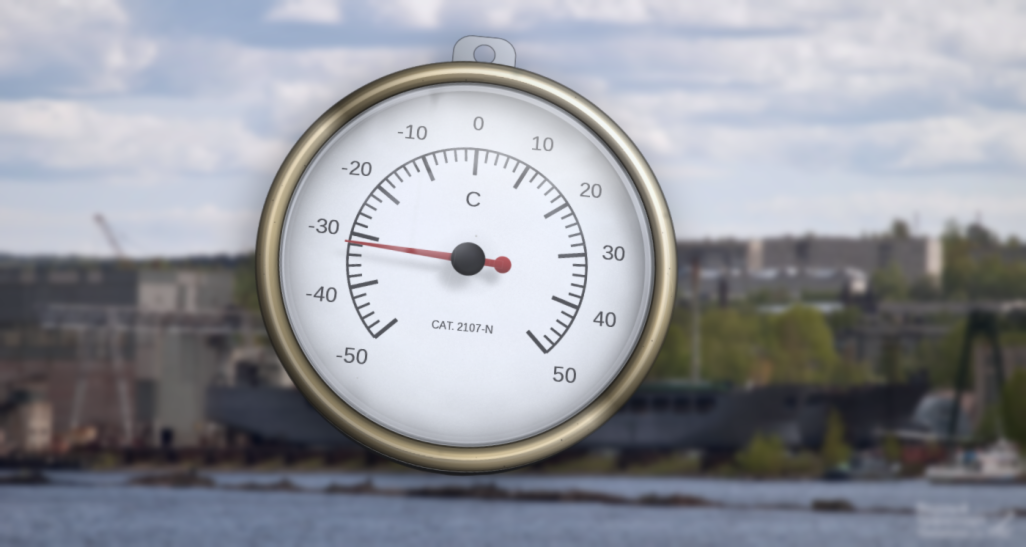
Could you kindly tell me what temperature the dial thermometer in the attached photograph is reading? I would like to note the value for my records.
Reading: -32 °C
